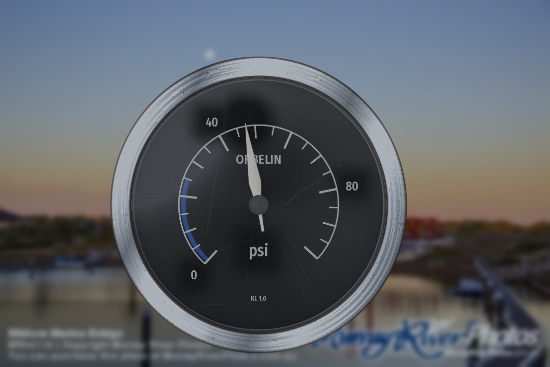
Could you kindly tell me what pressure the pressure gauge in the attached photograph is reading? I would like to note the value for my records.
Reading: 47.5 psi
